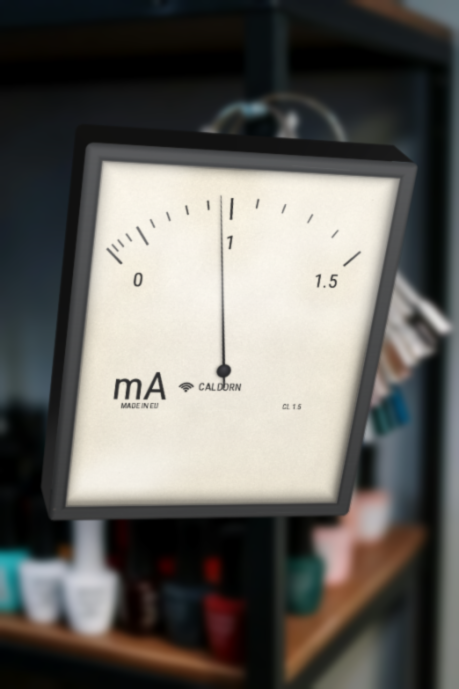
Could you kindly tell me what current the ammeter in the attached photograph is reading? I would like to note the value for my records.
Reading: 0.95 mA
